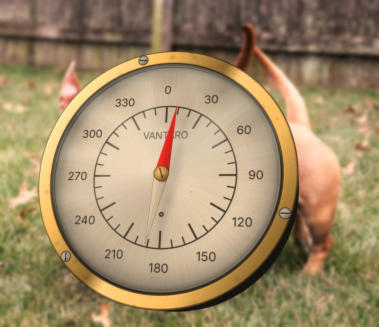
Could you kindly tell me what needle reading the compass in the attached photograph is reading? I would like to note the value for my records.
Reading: 10 °
